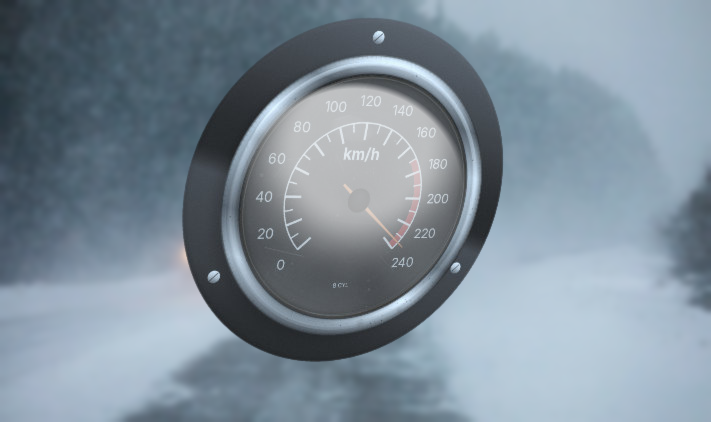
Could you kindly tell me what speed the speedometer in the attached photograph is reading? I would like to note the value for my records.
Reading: 235 km/h
